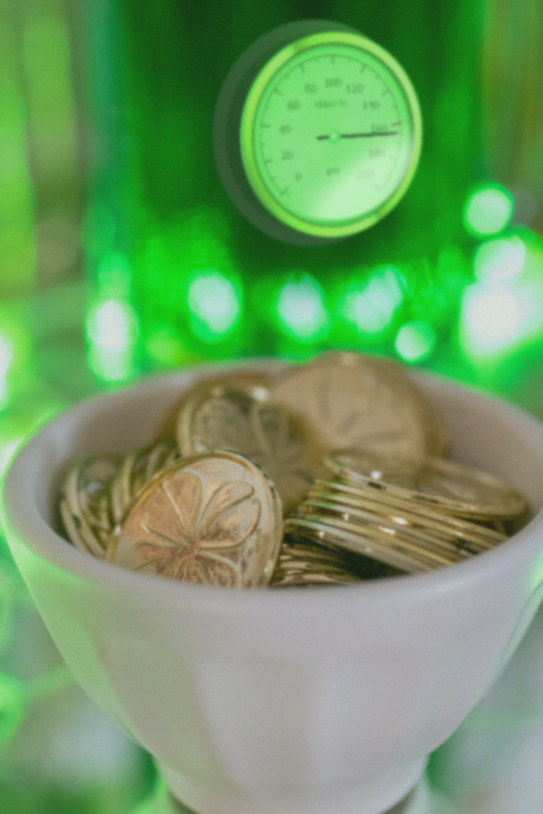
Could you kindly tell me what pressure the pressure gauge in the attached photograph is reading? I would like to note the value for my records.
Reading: 165 psi
